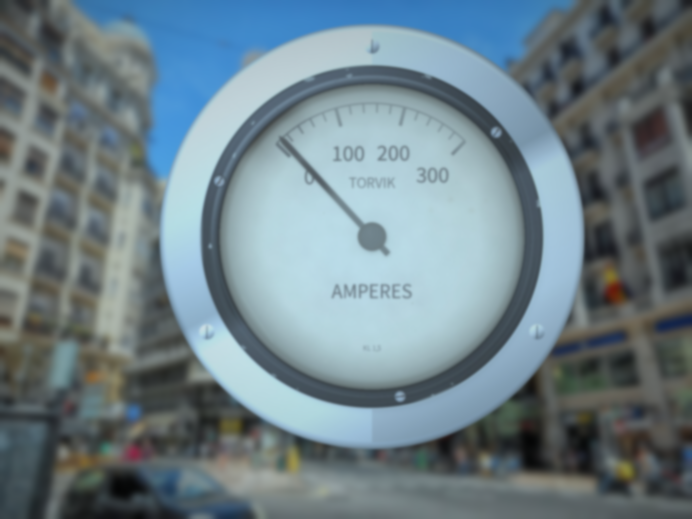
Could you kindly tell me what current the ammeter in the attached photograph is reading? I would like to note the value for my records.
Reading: 10 A
